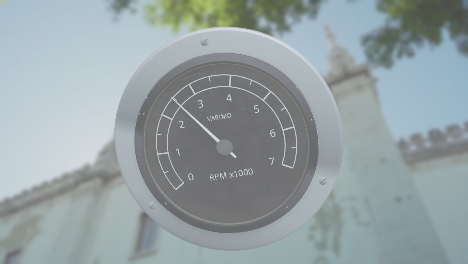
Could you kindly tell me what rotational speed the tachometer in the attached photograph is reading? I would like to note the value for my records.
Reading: 2500 rpm
